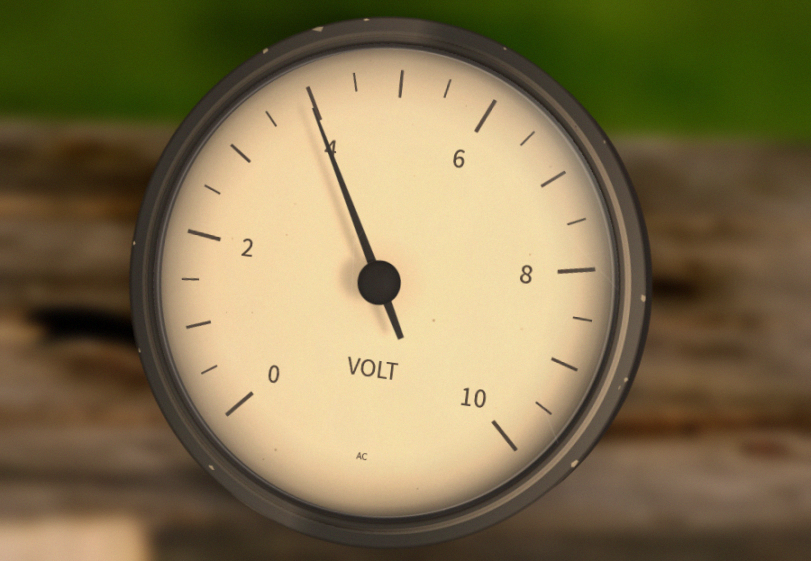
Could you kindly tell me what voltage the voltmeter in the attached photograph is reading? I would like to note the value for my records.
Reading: 4 V
